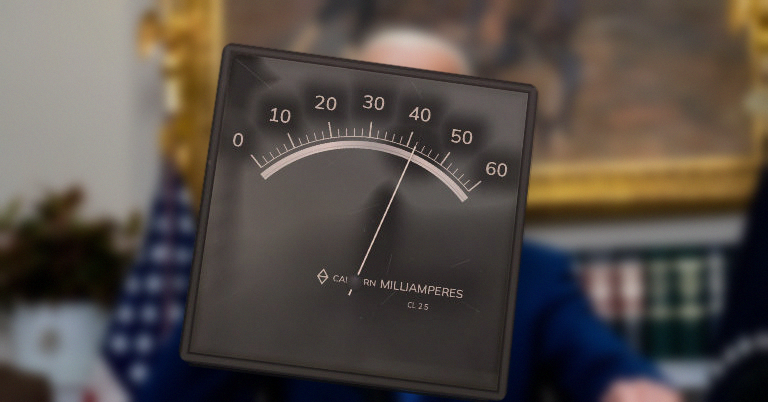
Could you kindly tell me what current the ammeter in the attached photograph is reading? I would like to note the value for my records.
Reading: 42 mA
